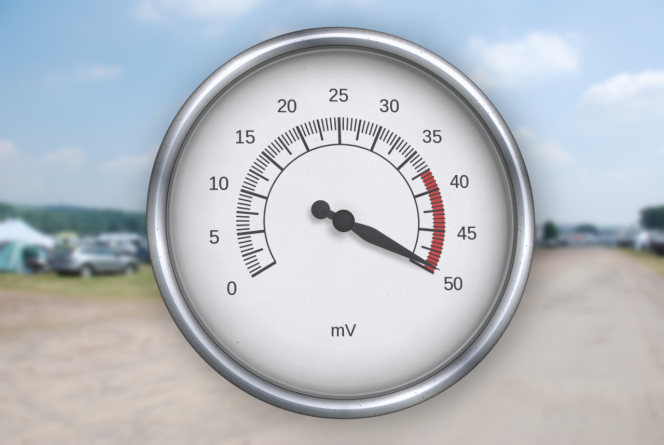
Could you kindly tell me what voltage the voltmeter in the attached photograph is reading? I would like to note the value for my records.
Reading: 49.5 mV
